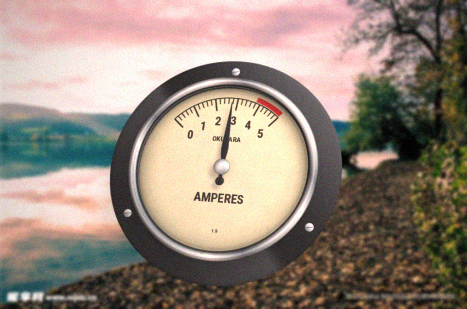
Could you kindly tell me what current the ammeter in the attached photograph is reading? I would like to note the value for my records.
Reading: 2.8 A
